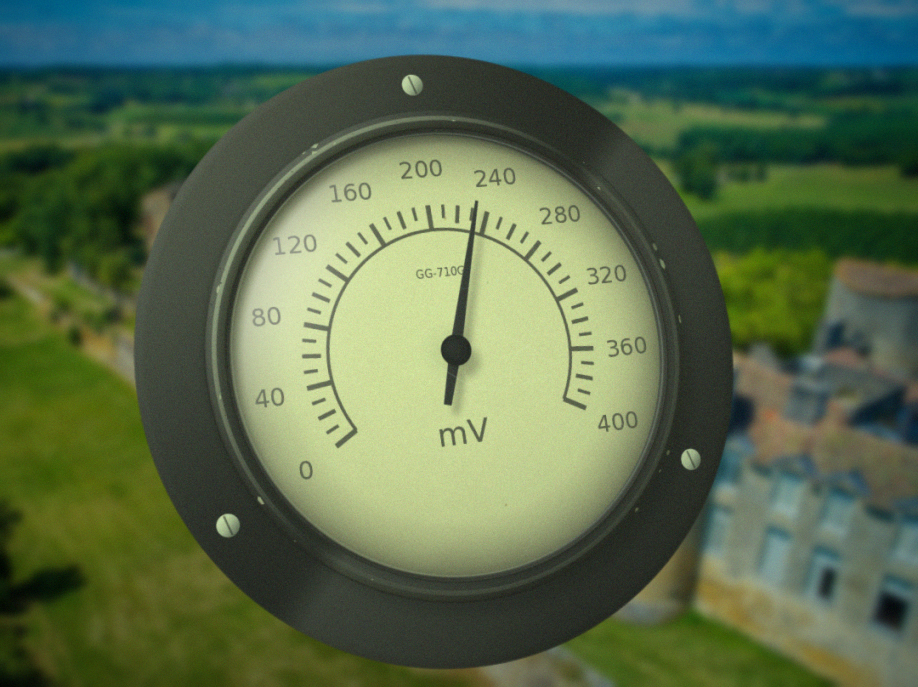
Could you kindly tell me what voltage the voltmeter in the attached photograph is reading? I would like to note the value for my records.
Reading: 230 mV
